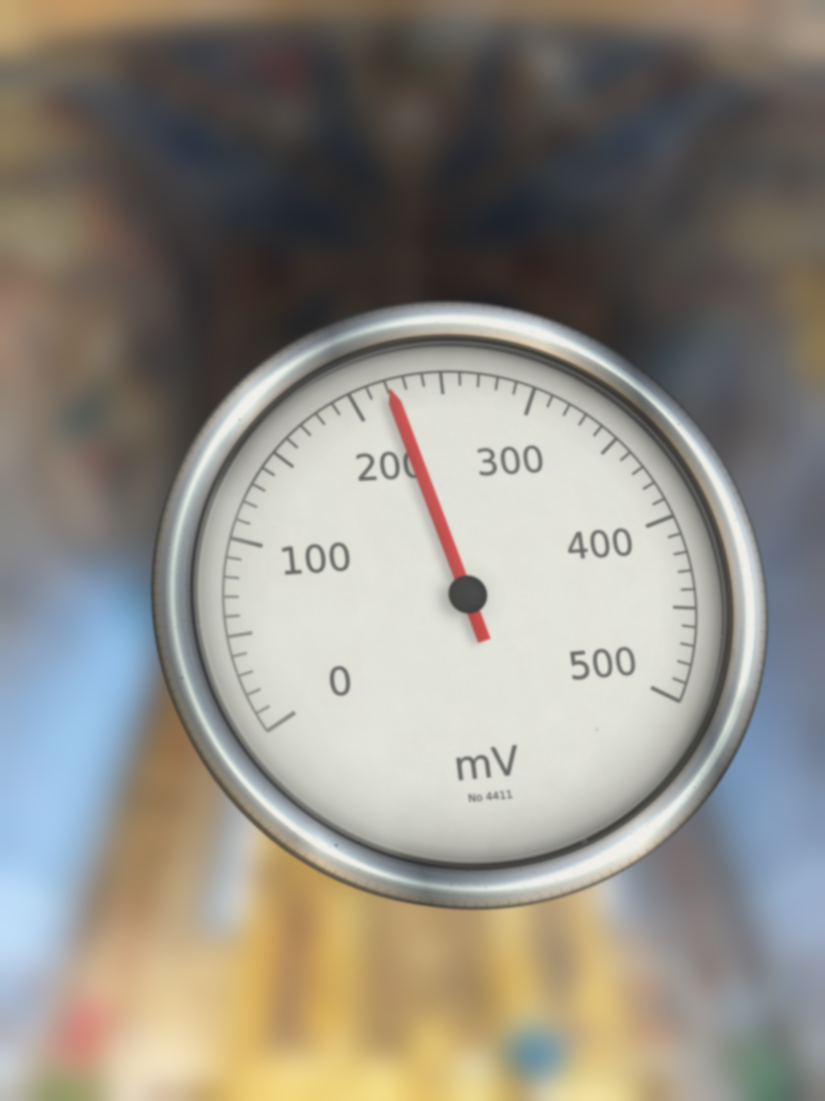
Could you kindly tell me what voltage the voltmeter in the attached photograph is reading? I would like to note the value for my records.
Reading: 220 mV
